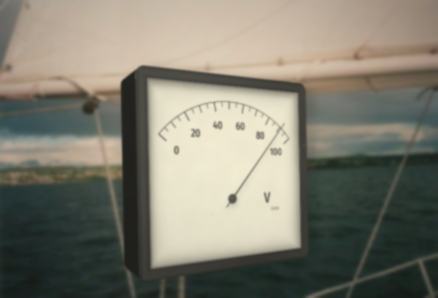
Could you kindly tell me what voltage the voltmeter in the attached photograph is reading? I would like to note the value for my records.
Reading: 90 V
